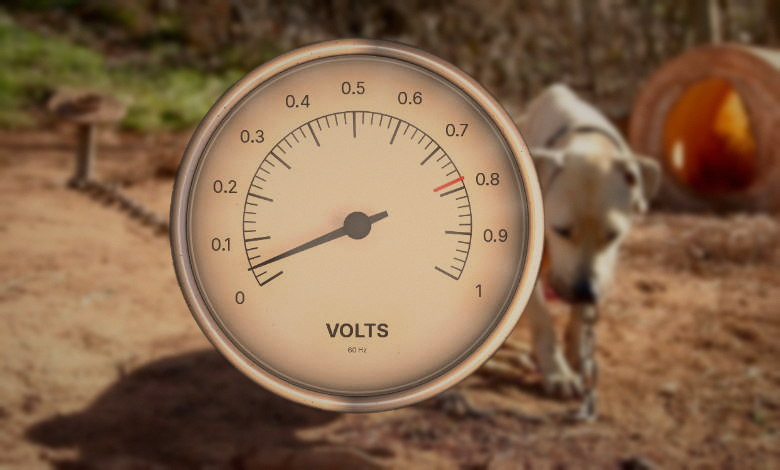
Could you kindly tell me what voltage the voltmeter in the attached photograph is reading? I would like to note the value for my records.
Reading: 0.04 V
